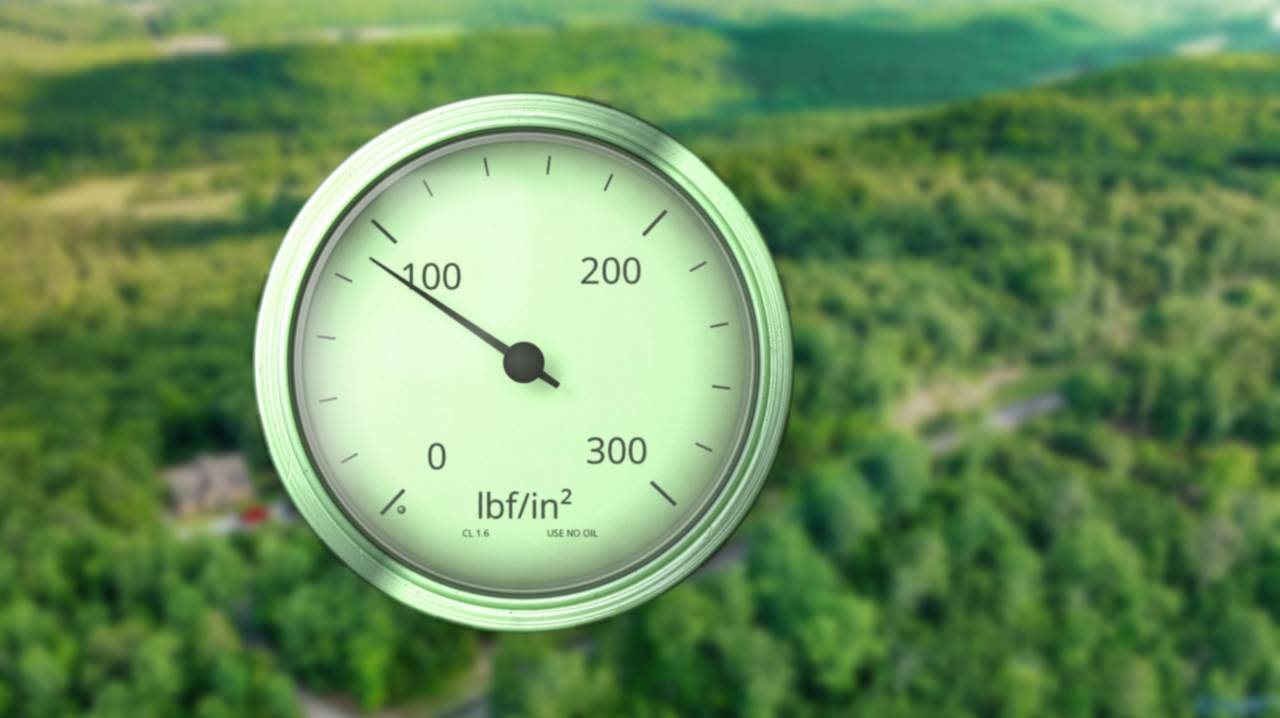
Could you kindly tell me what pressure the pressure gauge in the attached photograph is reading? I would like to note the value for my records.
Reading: 90 psi
